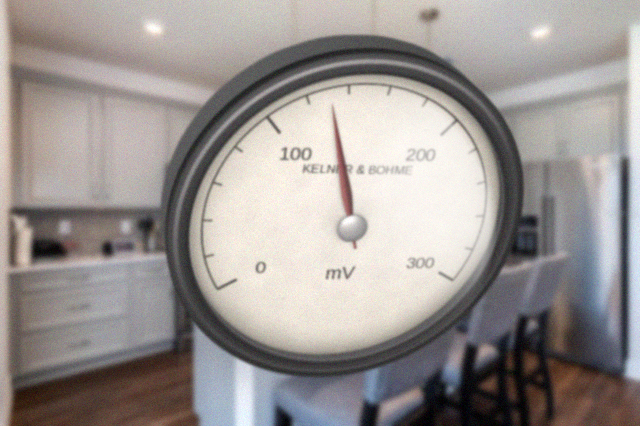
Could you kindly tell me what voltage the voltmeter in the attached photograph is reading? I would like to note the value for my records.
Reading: 130 mV
